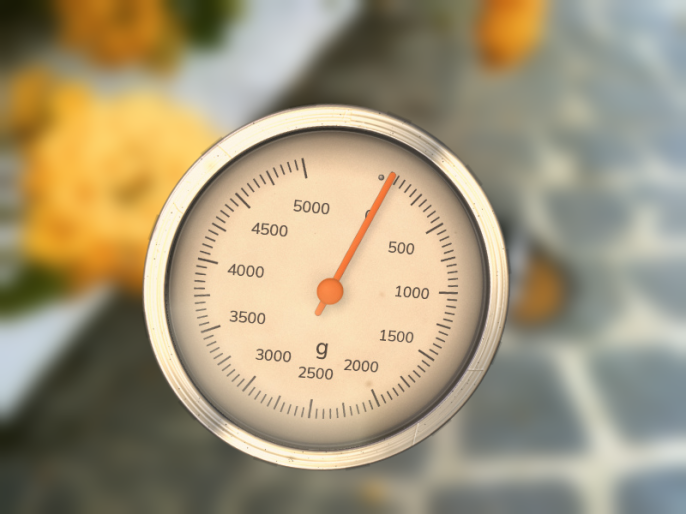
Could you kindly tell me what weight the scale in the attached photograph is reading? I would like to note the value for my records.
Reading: 0 g
